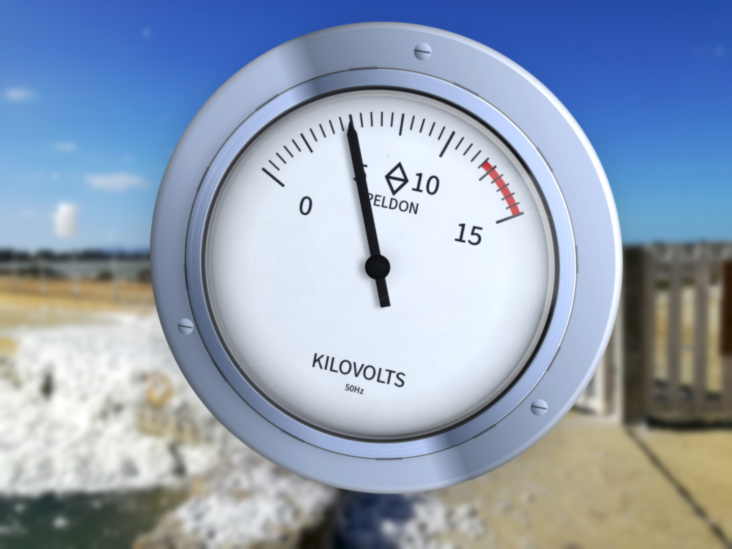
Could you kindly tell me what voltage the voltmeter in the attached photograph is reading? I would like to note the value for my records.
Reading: 5 kV
